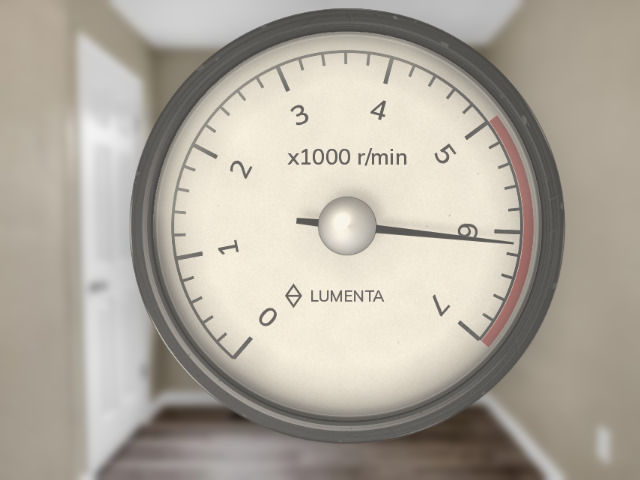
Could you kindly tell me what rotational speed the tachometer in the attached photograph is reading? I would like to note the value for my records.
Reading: 6100 rpm
